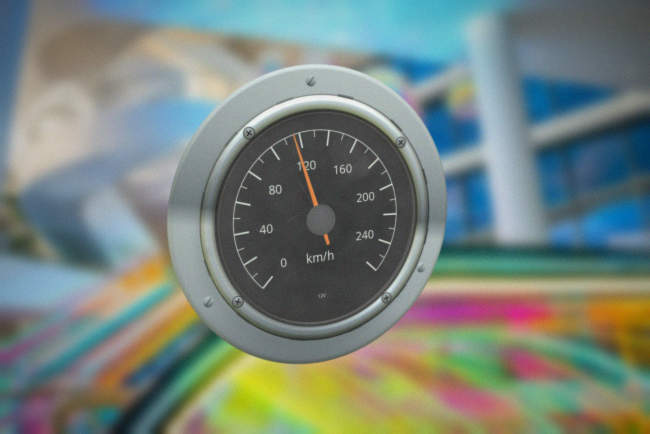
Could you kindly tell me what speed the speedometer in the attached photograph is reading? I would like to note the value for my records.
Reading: 115 km/h
